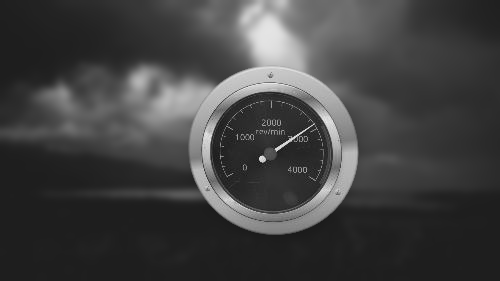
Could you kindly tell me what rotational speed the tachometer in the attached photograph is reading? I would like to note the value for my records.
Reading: 2900 rpm
